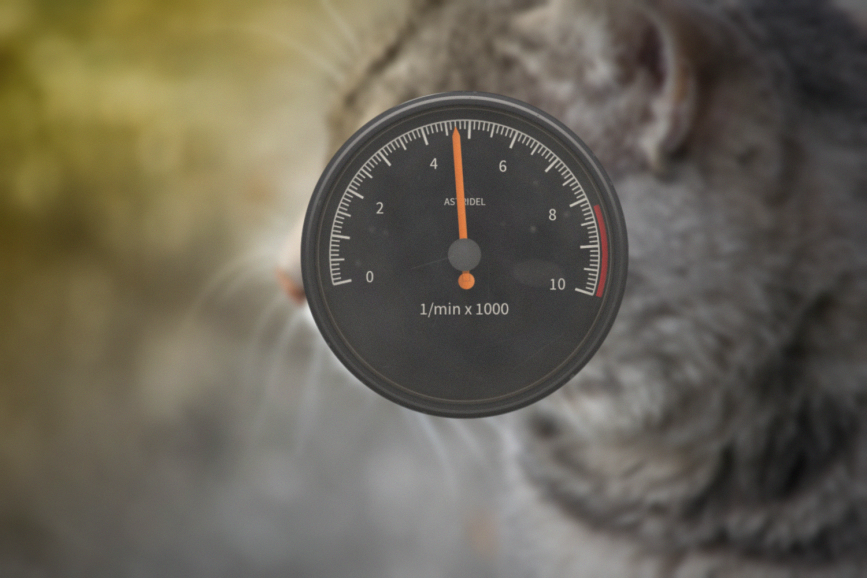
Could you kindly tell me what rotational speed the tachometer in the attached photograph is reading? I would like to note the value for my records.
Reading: 4700 rpm
